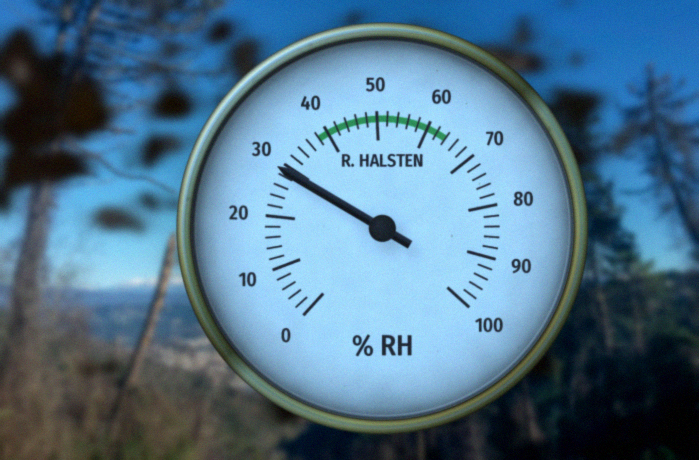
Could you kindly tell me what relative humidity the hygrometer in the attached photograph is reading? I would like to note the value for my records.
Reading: 29 %
